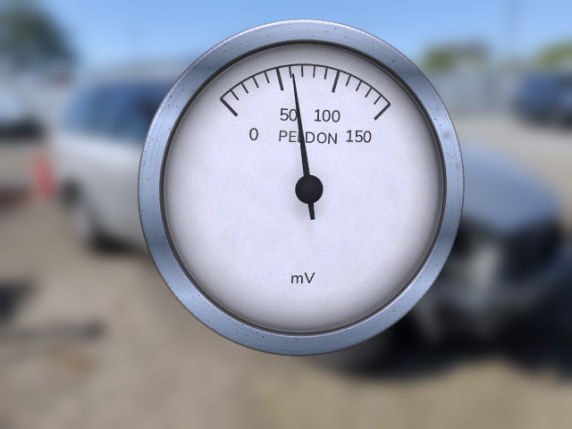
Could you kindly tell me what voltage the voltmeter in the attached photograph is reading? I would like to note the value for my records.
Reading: 60 mV
